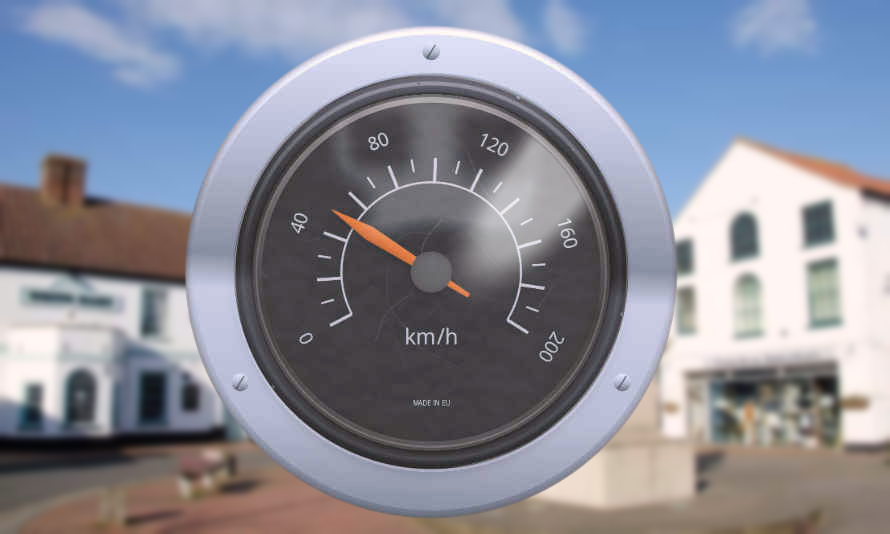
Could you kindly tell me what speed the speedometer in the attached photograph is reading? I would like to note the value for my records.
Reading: 50 km/h
